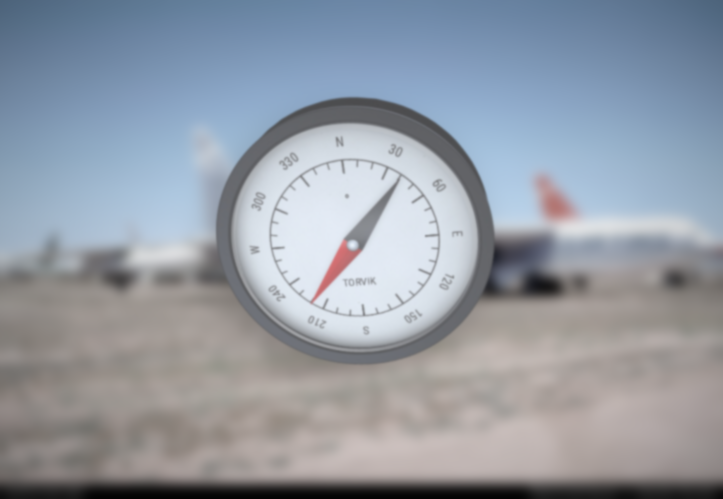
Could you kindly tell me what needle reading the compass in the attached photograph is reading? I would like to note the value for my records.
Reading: 220 °
